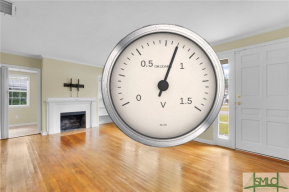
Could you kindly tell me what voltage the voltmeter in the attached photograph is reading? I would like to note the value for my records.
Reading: 0.85 V
